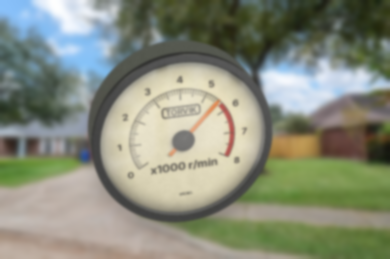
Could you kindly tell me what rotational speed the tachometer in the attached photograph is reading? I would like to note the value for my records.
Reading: 5500 rpm
